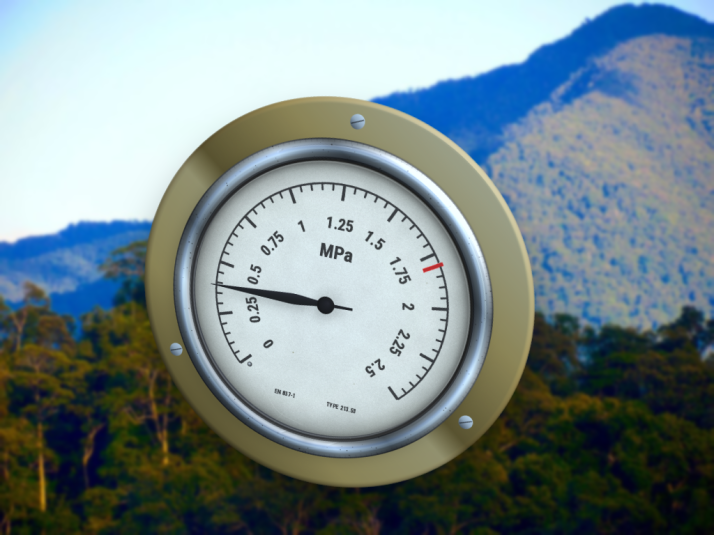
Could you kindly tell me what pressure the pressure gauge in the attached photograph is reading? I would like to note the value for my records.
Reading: 0.4 MPa
